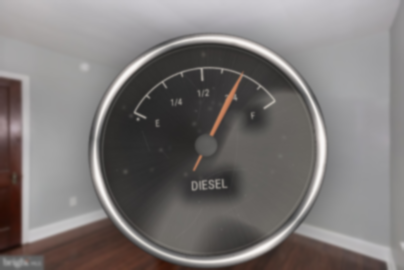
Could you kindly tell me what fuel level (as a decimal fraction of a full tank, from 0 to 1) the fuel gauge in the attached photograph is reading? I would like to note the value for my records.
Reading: 0.75
